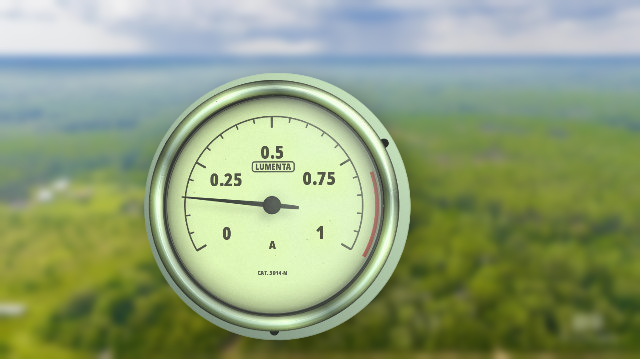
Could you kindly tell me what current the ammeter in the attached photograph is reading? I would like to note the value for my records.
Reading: 0.15 A
